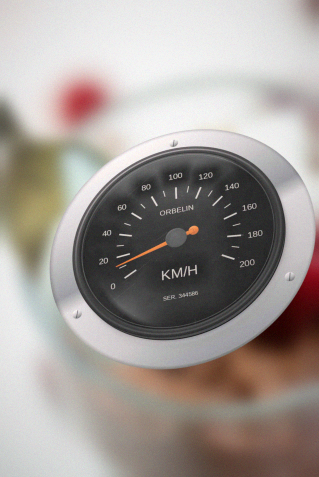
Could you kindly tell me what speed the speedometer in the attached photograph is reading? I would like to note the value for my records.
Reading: 10 km/h
